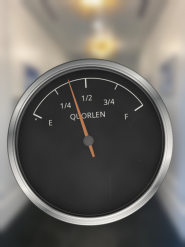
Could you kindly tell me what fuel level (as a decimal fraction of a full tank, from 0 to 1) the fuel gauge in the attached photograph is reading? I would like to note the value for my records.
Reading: 0.375
